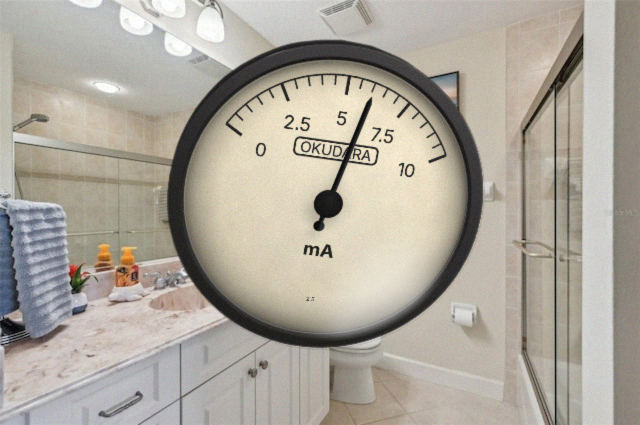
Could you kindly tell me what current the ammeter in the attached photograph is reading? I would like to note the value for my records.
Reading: 6 mA
